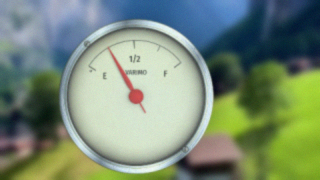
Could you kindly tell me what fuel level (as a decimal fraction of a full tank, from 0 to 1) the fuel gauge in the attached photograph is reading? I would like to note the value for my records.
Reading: 0.25
